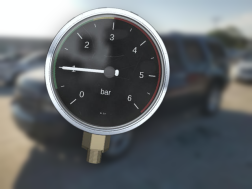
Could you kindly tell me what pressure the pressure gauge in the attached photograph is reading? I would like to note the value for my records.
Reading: 1 bar
